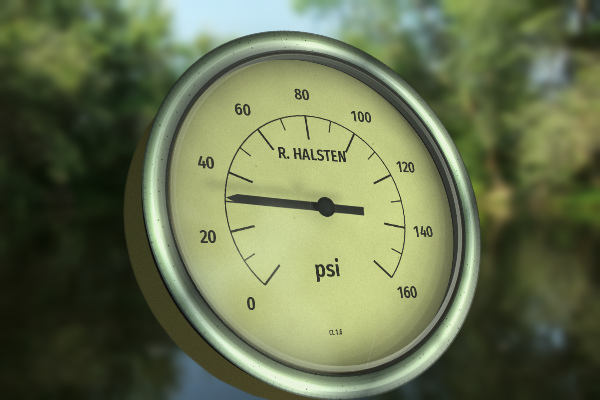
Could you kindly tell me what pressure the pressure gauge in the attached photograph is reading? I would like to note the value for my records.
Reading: 30 psi
